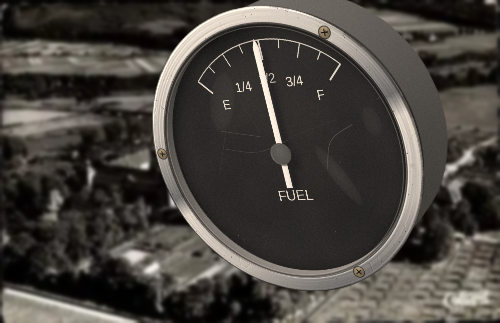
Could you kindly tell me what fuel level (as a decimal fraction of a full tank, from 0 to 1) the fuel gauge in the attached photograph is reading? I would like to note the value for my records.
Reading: 0.5
